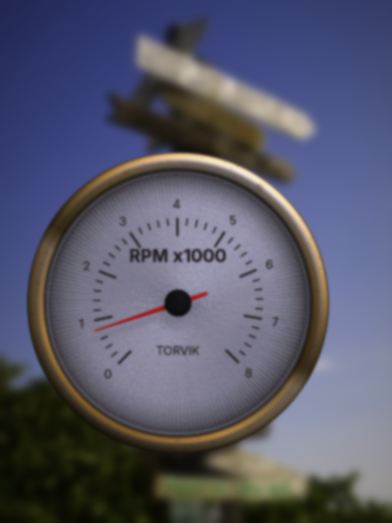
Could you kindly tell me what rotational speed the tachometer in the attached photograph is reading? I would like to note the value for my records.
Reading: 800 rpm
